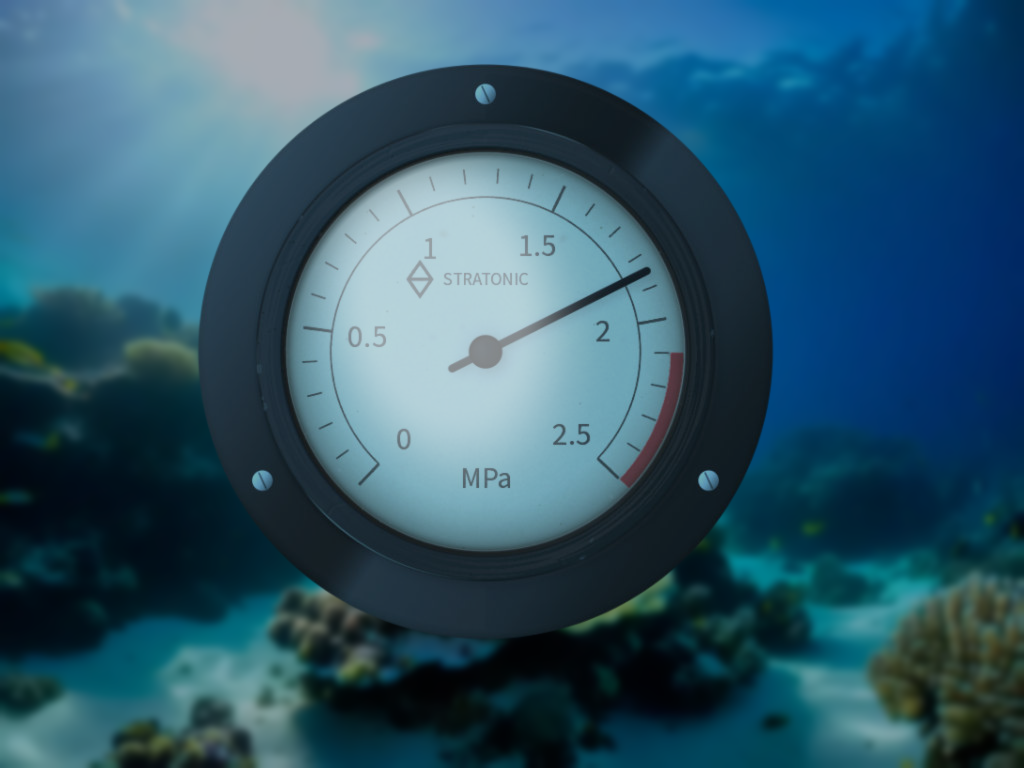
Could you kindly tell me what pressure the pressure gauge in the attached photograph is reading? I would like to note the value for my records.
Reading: 1.85 MPa
